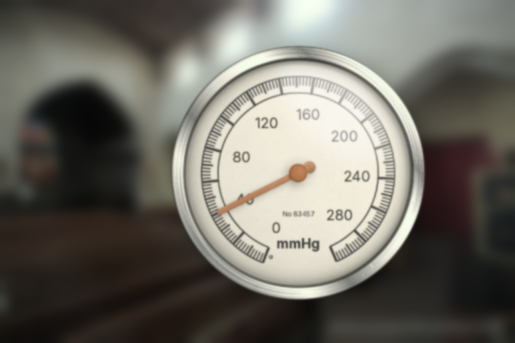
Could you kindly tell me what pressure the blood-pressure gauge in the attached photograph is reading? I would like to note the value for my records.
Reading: 40 mmHg
